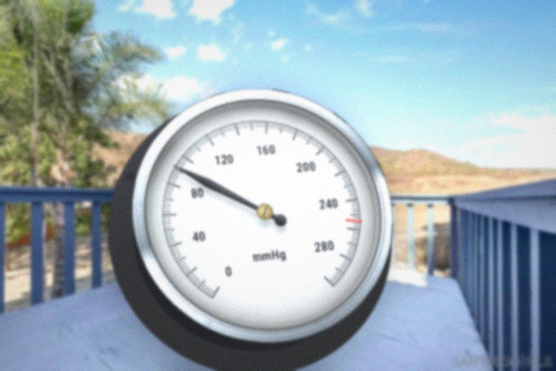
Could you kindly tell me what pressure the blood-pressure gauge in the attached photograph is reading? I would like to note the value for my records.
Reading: 90 mmHg
